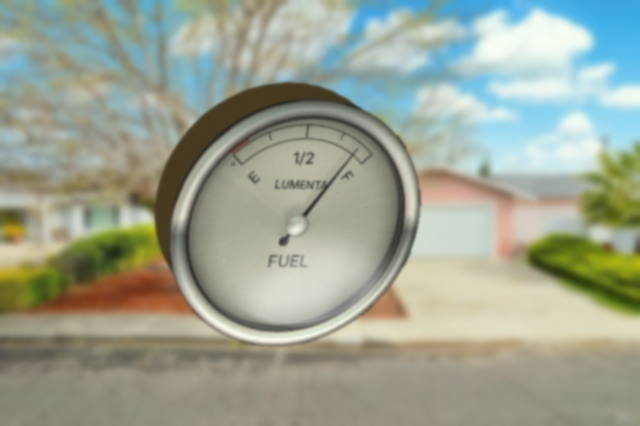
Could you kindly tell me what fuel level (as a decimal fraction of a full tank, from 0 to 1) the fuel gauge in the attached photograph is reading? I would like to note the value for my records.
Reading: 0.875
